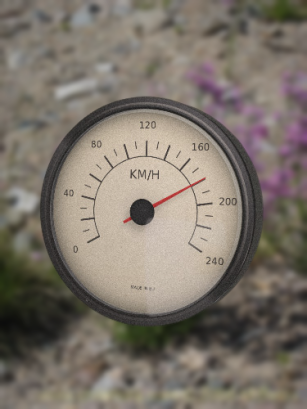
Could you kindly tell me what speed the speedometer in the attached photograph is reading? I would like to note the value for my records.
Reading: 180 km/h
